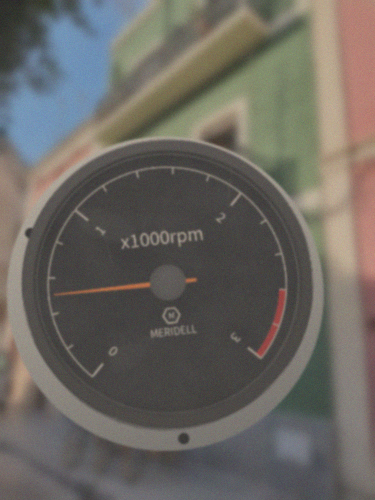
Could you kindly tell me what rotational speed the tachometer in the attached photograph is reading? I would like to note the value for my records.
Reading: 500 rpm
